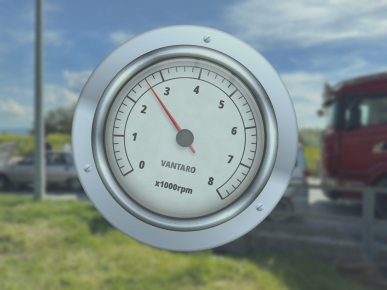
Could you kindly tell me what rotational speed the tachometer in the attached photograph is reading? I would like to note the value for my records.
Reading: 2600 rpm
